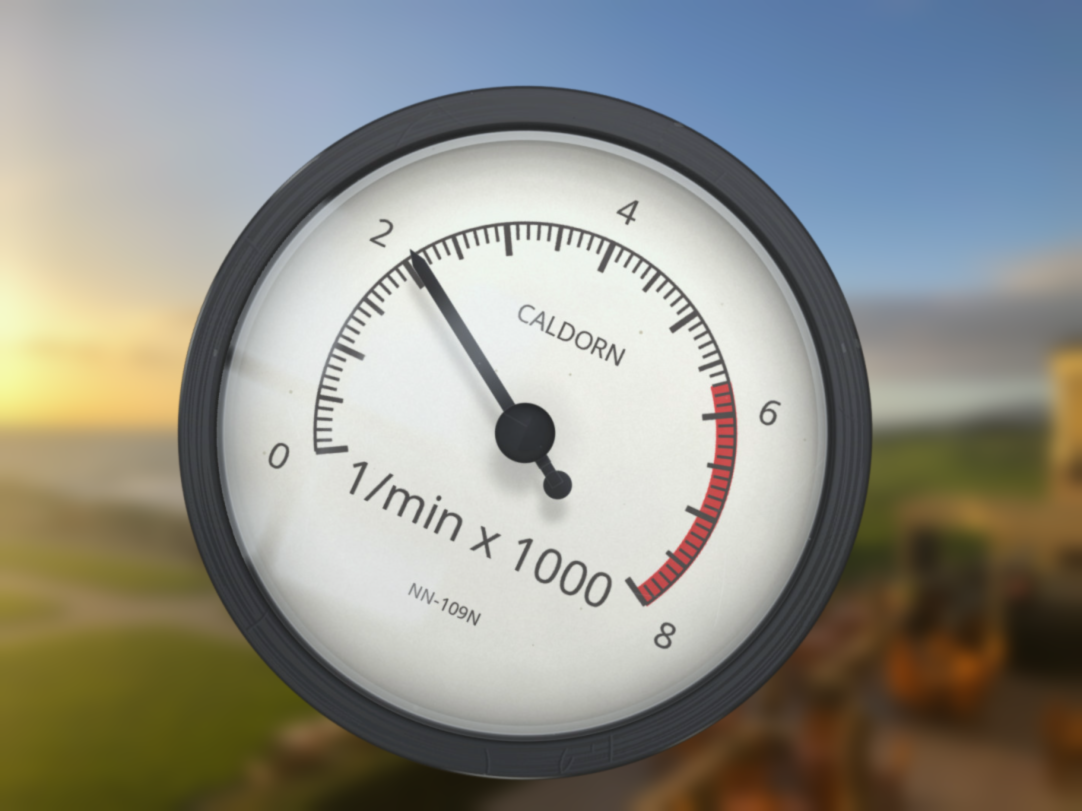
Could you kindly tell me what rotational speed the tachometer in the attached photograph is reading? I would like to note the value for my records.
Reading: 2100 rpm
